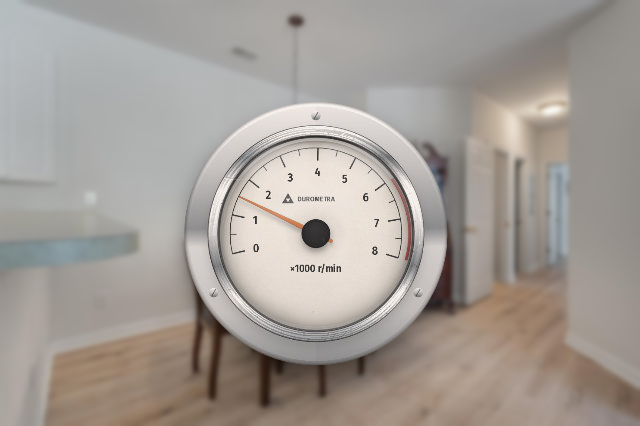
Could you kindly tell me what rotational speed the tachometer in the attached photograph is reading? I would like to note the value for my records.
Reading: 1500 rpm
